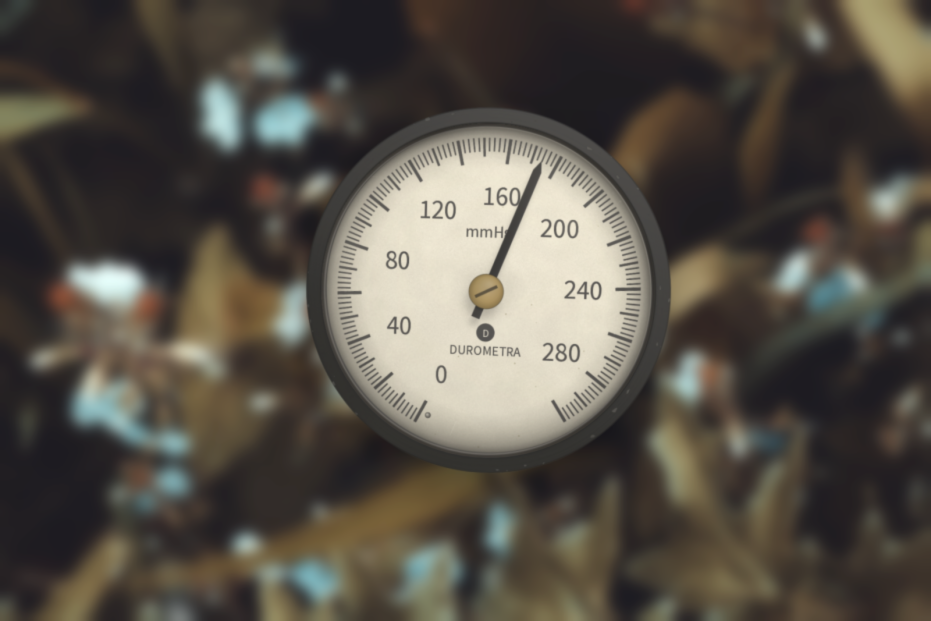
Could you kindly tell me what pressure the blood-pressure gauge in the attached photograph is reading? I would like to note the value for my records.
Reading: 174 mmHg
